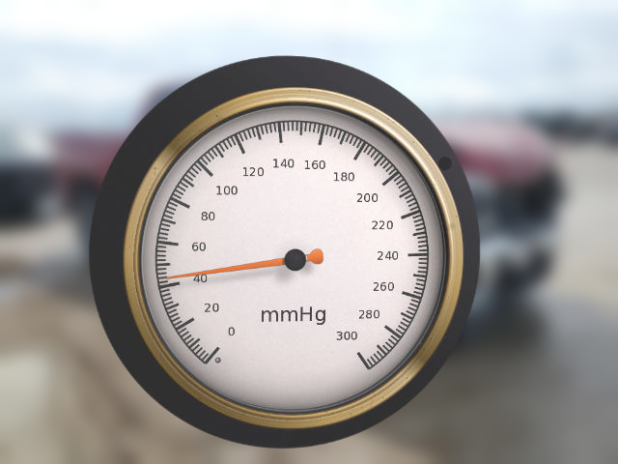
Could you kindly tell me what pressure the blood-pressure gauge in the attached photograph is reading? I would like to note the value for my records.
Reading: 44 mmHg
